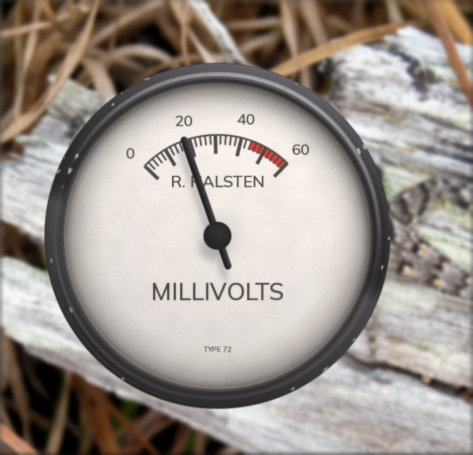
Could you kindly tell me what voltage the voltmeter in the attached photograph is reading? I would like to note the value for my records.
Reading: 18 mV
